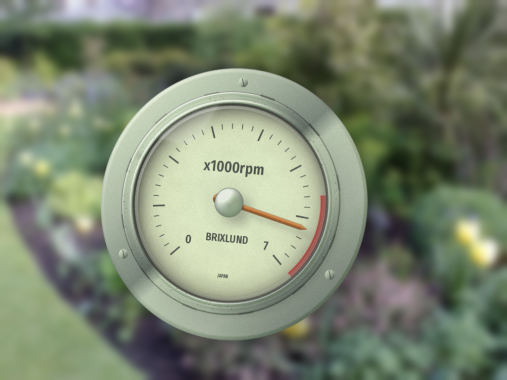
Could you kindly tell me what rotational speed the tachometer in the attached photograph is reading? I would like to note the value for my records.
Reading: 6200 rpm
